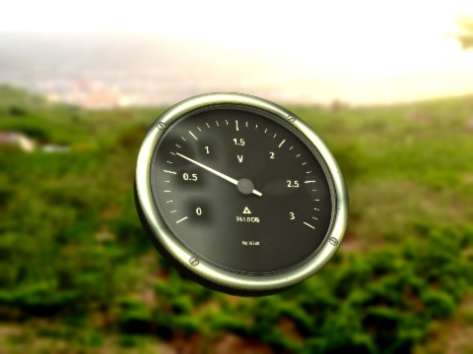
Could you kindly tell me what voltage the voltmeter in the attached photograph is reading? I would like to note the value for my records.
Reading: 0.7 V
